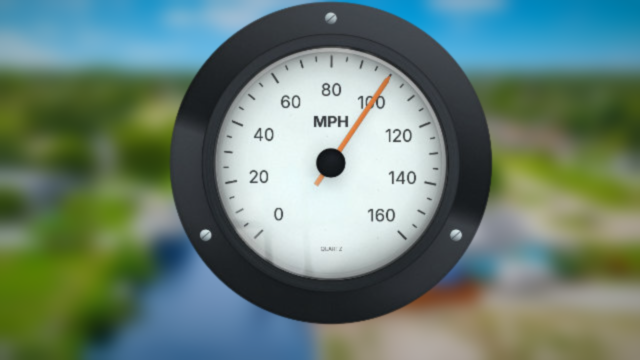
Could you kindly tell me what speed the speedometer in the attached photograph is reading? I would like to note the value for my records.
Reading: 100 mph
